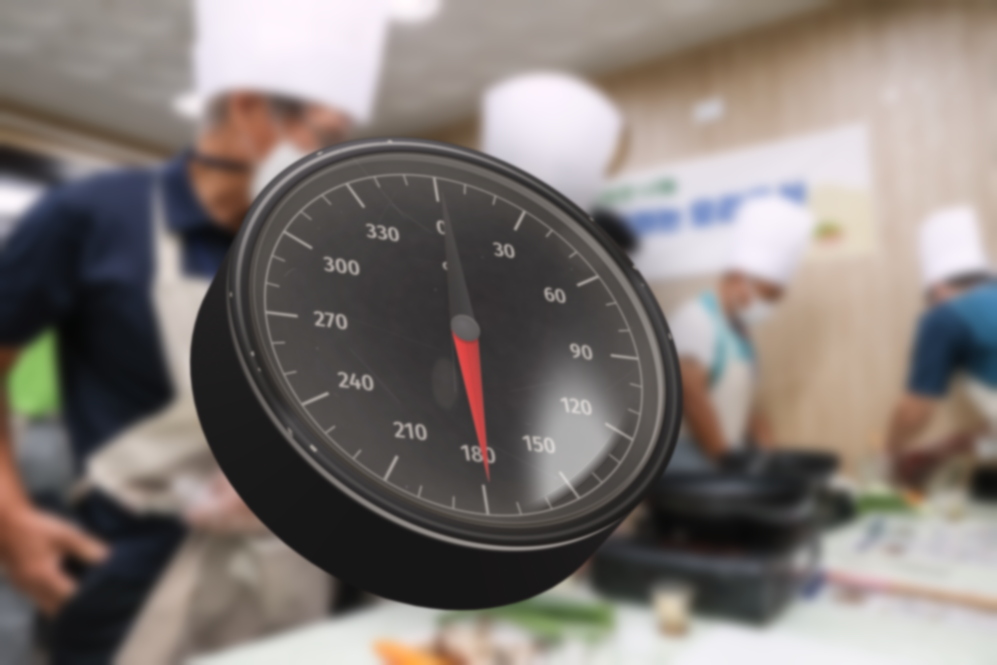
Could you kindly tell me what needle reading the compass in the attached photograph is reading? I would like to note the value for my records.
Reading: 180 °
